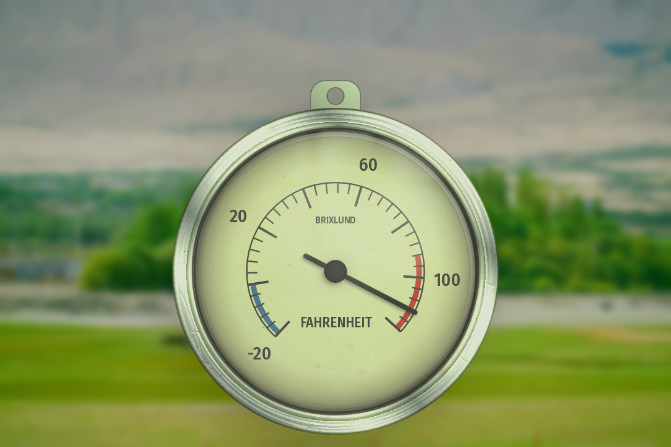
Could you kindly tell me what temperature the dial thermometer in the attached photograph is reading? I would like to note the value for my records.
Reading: 112 °F
